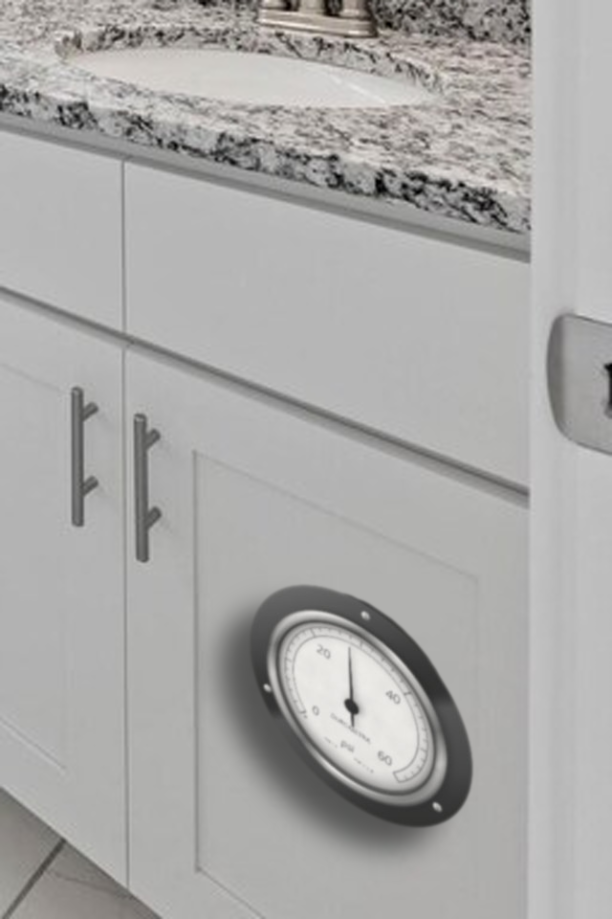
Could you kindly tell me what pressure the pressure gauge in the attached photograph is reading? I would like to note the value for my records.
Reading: 28 psi
